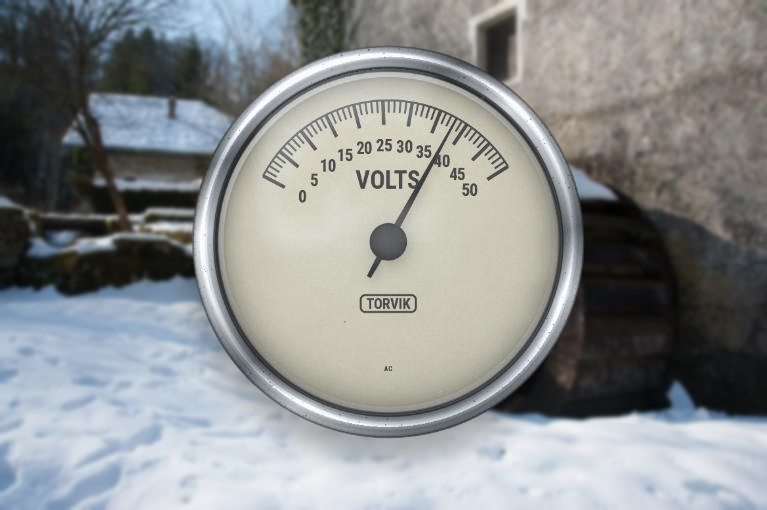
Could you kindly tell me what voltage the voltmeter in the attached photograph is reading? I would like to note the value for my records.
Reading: 38 V
